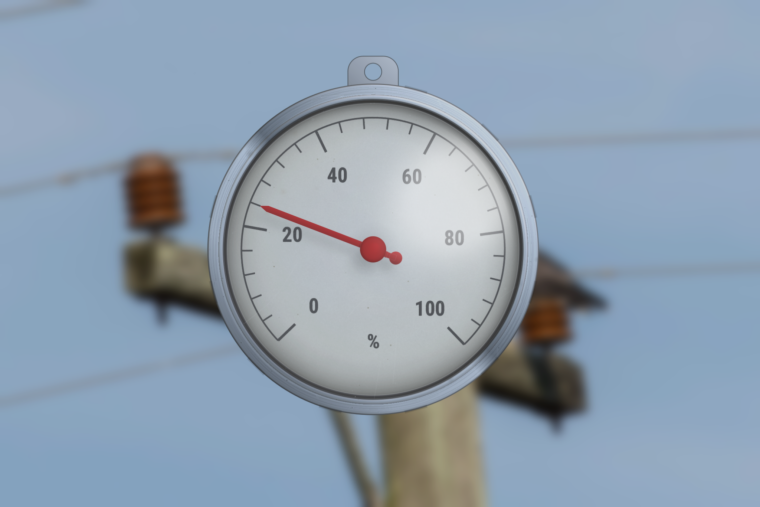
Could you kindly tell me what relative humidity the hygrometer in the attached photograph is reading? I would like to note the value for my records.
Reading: 24 %
